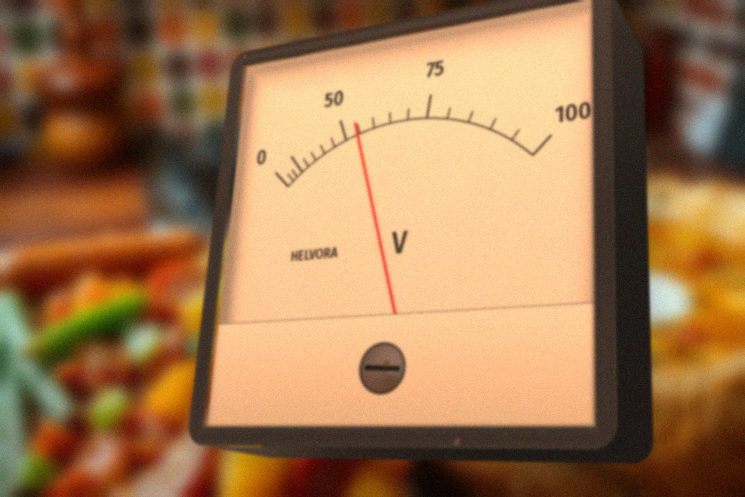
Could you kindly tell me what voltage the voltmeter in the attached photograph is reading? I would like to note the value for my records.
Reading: 55 V
